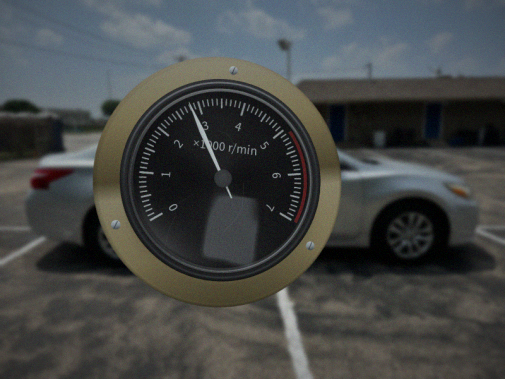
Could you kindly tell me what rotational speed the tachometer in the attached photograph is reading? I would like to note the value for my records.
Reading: 2800 rpm
